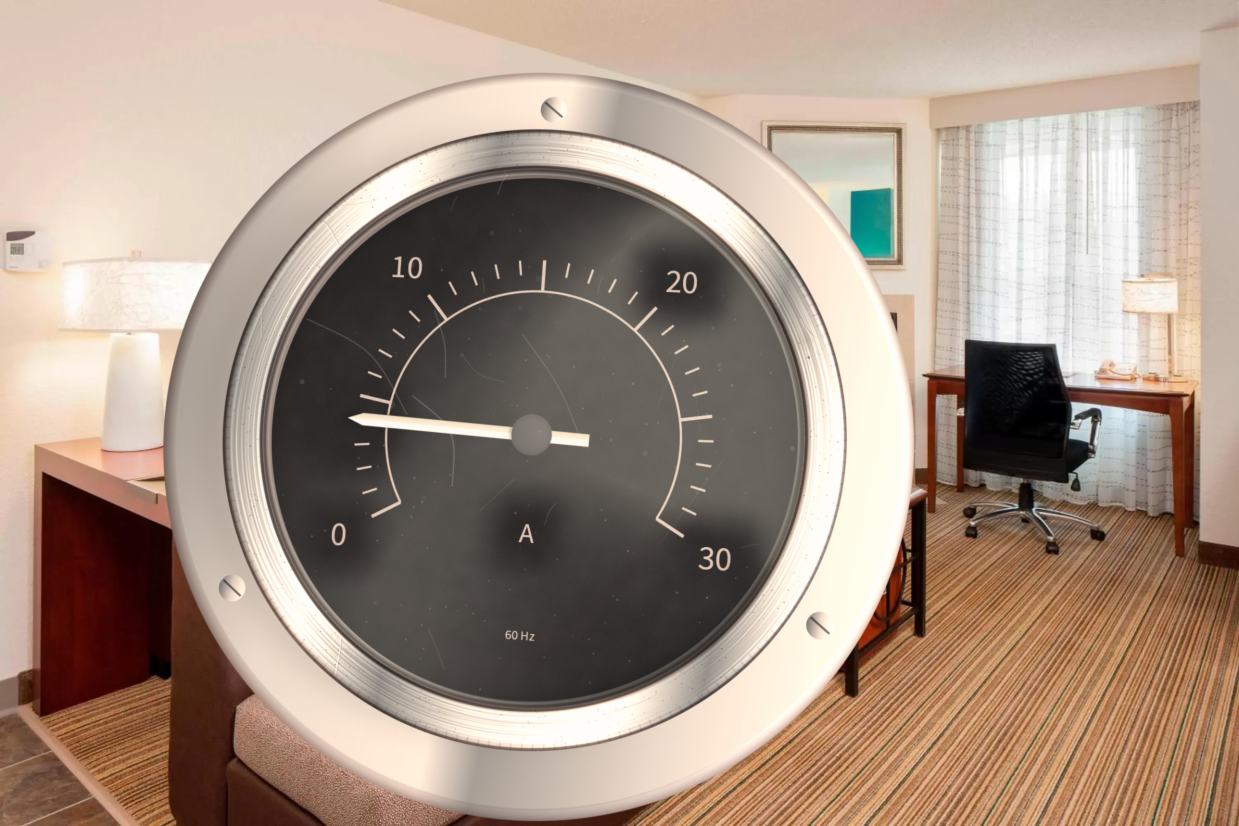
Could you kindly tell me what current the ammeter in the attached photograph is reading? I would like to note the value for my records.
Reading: 4 A
